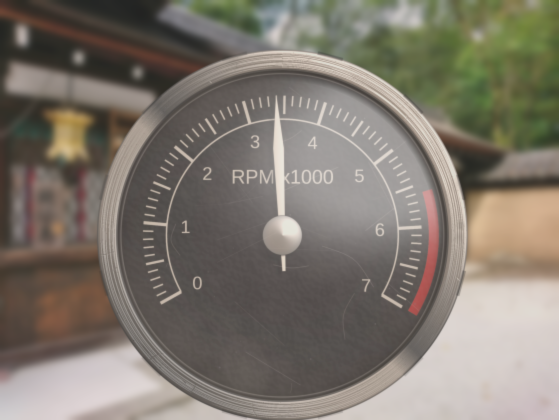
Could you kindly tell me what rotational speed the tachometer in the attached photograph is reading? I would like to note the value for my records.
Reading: 3400 rpm
